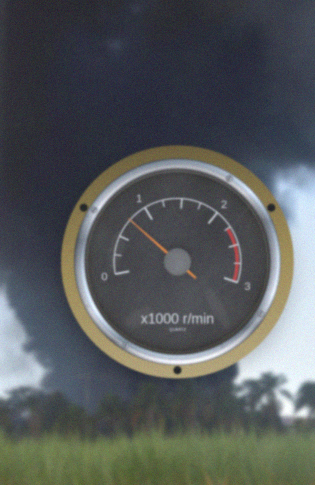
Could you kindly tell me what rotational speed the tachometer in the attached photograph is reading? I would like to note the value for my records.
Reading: 750 rpm
